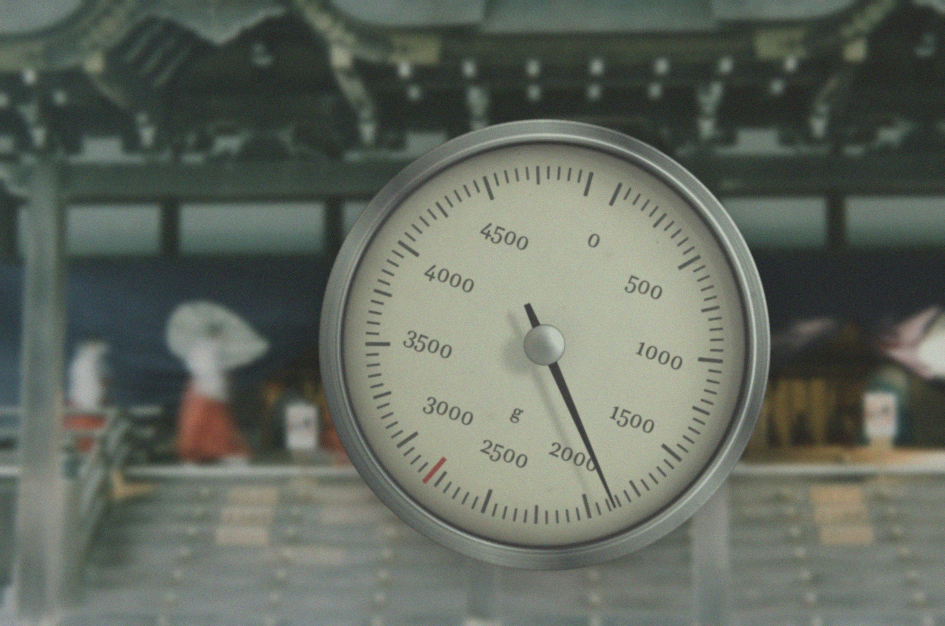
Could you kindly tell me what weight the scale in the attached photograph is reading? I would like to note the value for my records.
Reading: 1875 g
